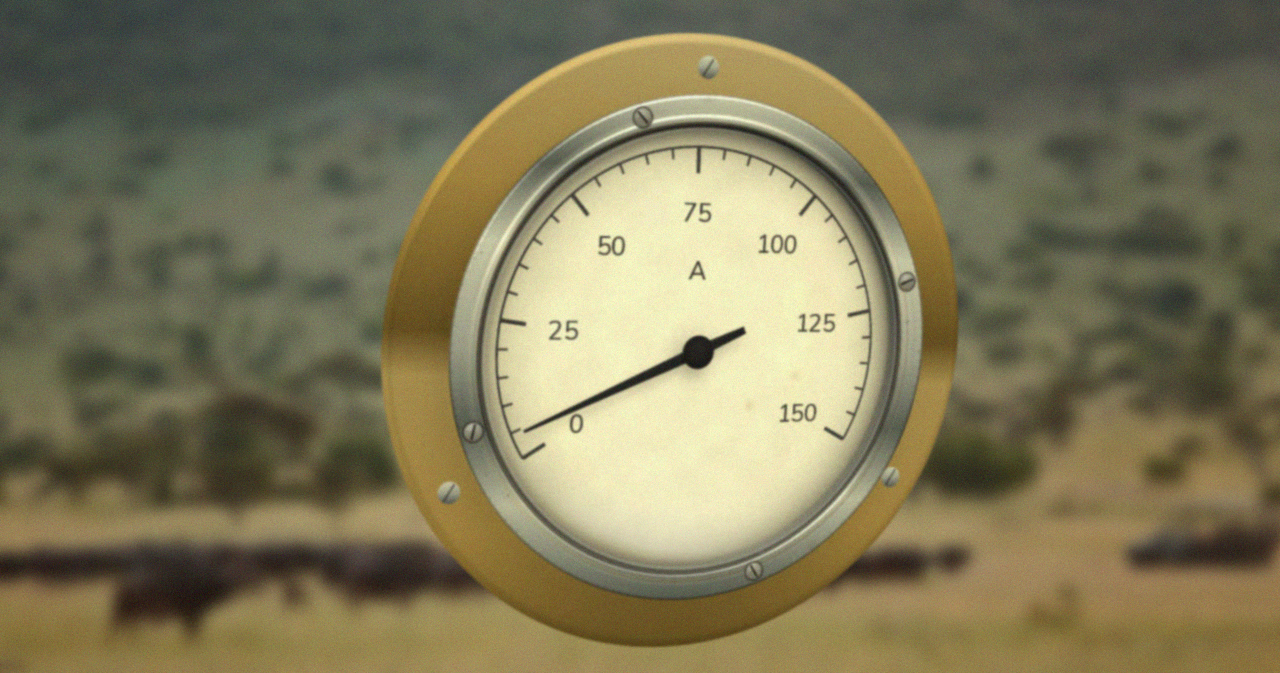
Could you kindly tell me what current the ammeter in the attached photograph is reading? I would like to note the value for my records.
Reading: 5 A
